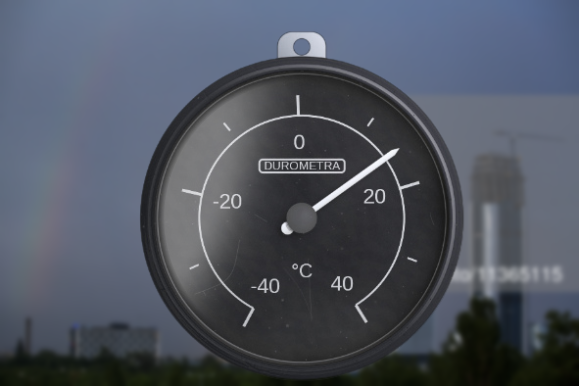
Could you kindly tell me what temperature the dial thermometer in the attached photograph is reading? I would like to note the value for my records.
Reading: 15 °C
